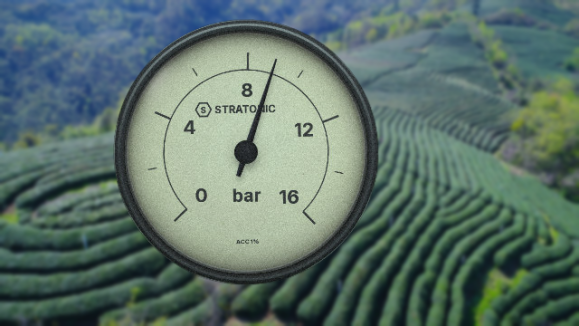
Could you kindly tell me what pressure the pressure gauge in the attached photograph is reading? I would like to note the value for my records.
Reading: 9 bar
